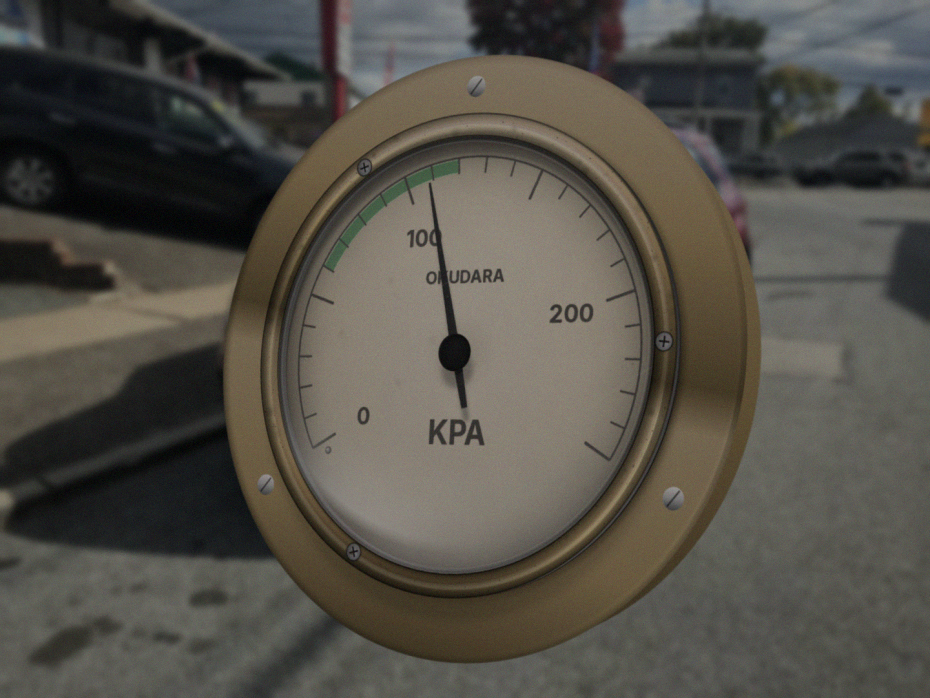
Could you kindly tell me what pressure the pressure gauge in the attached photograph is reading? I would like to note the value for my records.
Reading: 110 kPa
